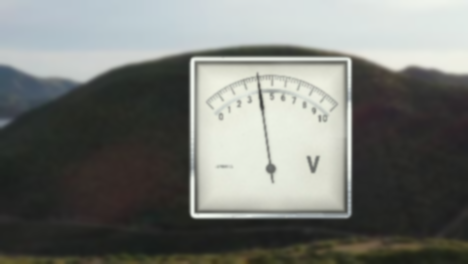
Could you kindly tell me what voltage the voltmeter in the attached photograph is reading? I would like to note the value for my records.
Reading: 4 V
